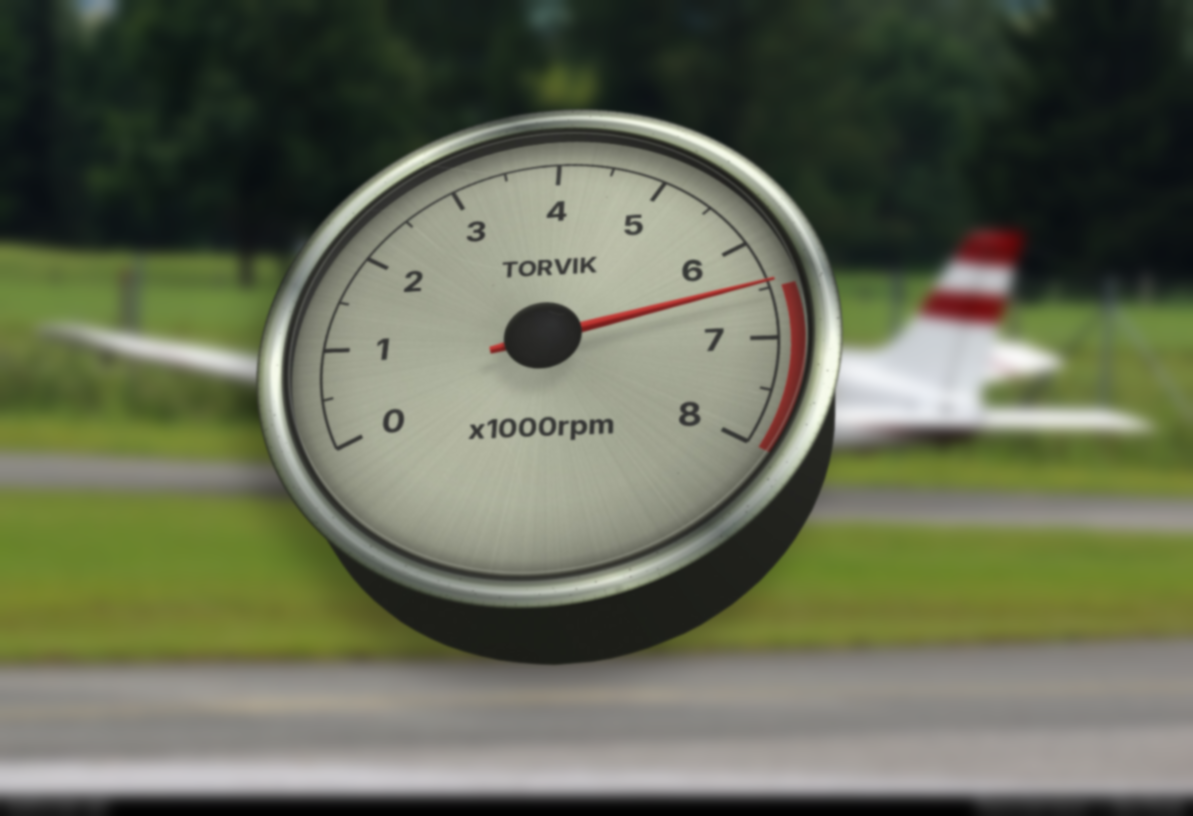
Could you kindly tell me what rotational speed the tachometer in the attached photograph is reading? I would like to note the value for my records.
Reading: 6500 rpm
